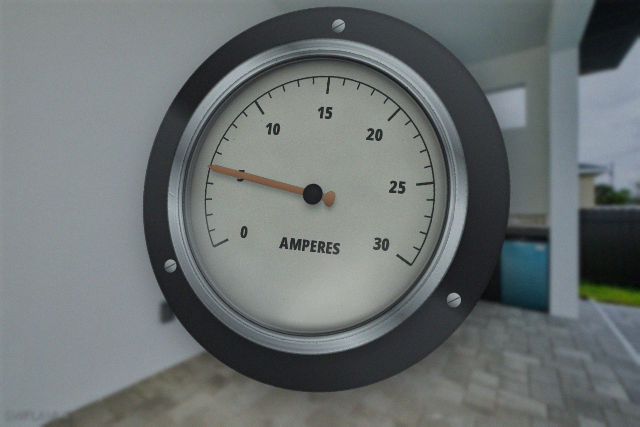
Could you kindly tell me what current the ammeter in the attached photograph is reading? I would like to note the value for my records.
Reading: 5 A
